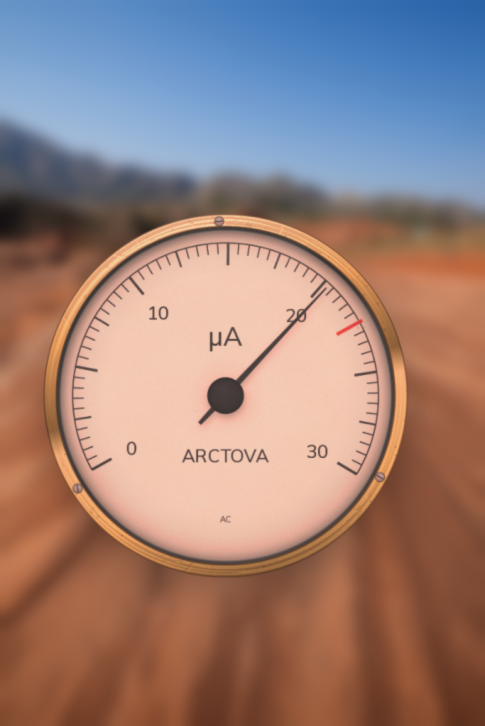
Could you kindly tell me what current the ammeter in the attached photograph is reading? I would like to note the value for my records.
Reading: 20.25 µA
